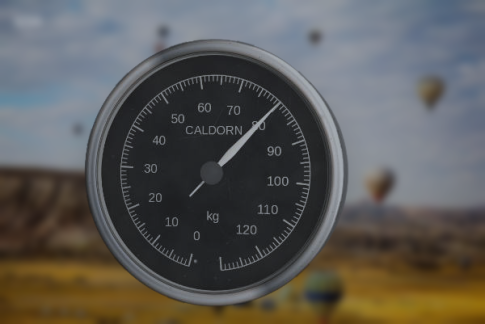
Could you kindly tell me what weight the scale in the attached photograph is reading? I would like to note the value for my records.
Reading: 80 kg
